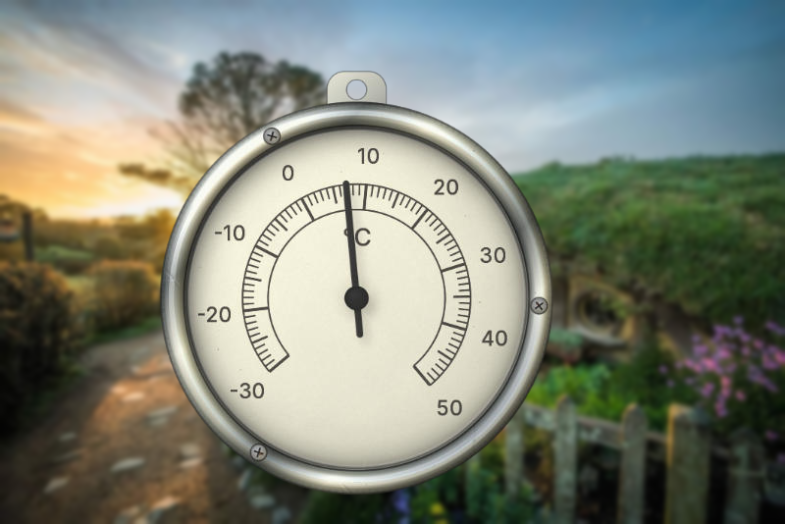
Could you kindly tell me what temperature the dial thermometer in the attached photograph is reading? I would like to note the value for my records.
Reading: 7 °C
